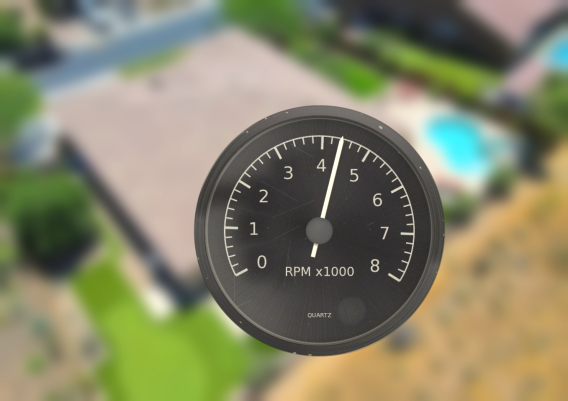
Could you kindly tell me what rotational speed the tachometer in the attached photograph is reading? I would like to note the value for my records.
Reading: 4400 rpm
